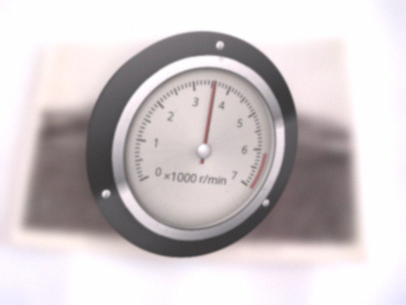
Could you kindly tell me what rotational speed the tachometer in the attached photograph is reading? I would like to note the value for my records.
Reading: 3500 rpm
